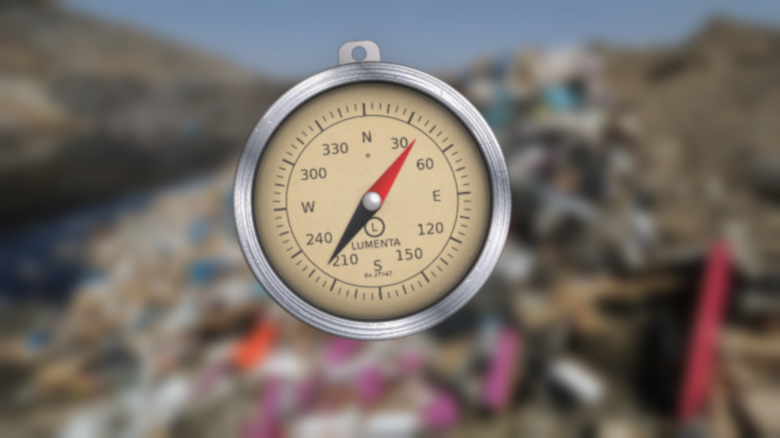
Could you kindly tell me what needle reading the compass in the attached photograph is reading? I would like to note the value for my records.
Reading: 40 °
